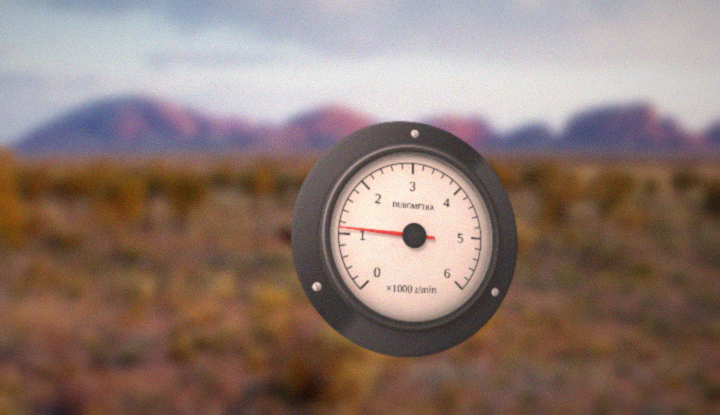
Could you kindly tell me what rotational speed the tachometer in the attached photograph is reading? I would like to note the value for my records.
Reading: 1100 rpm
